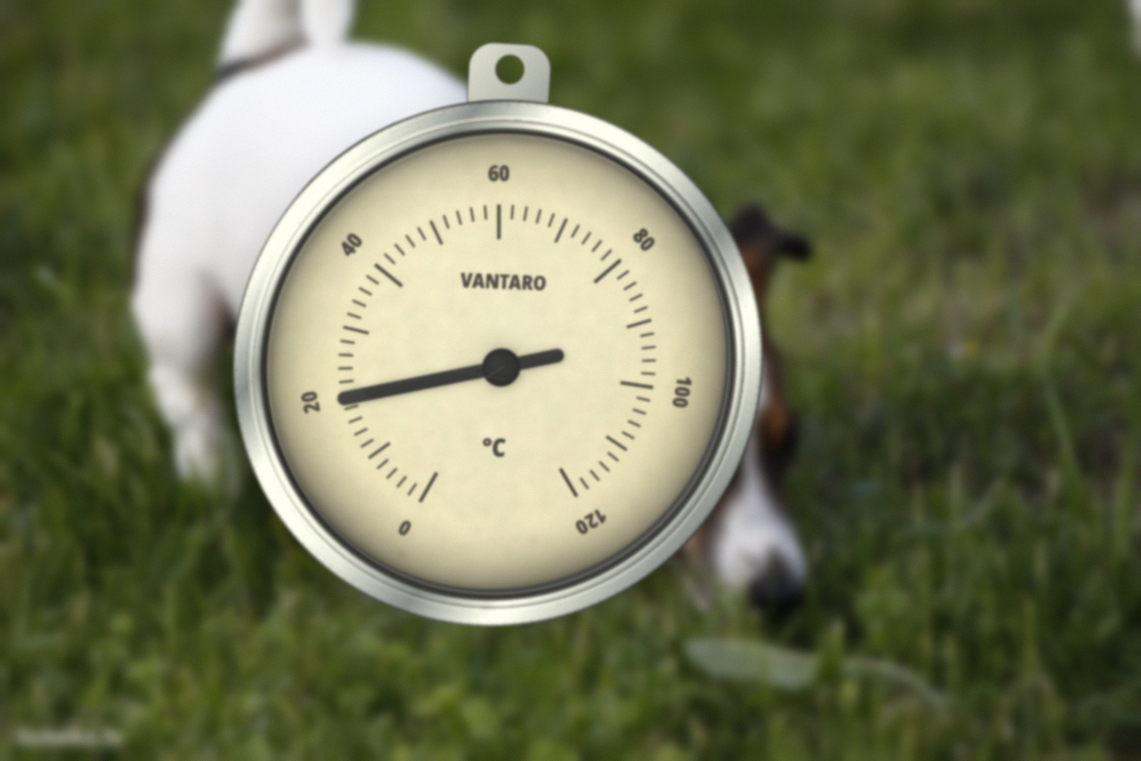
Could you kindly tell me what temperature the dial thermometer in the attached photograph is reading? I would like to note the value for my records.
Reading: 20 °C
